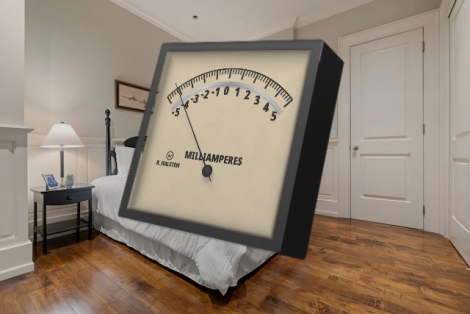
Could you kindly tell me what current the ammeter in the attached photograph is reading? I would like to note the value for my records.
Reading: -4 mA
